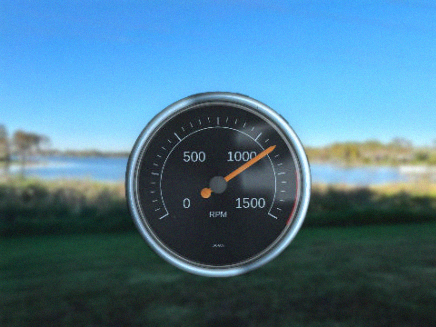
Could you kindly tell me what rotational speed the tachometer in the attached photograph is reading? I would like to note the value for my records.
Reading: 1100 rpm
